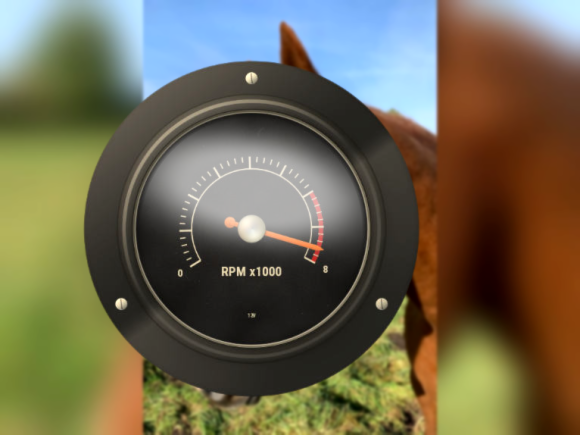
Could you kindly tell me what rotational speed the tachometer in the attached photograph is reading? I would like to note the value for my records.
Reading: 7600 rpm
